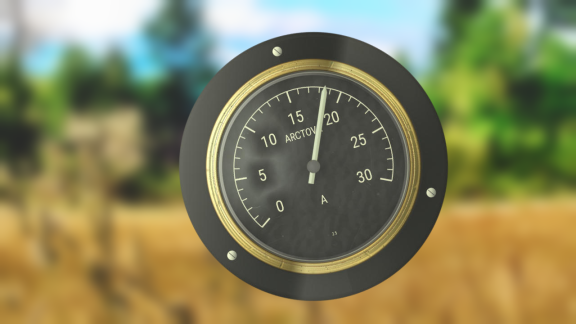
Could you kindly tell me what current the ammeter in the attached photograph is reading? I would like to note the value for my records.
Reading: 18.5 A
